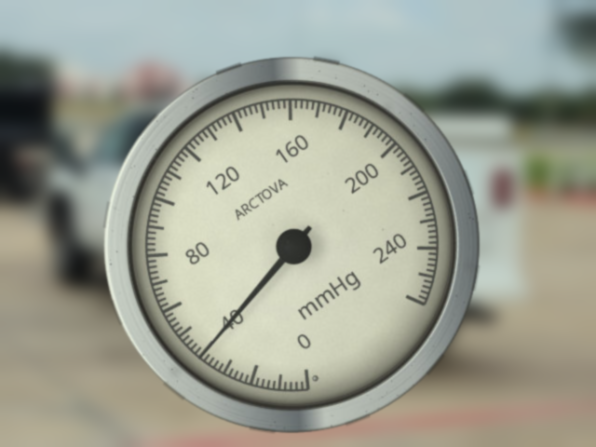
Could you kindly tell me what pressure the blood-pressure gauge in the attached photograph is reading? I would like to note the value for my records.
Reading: 40 mmHg
